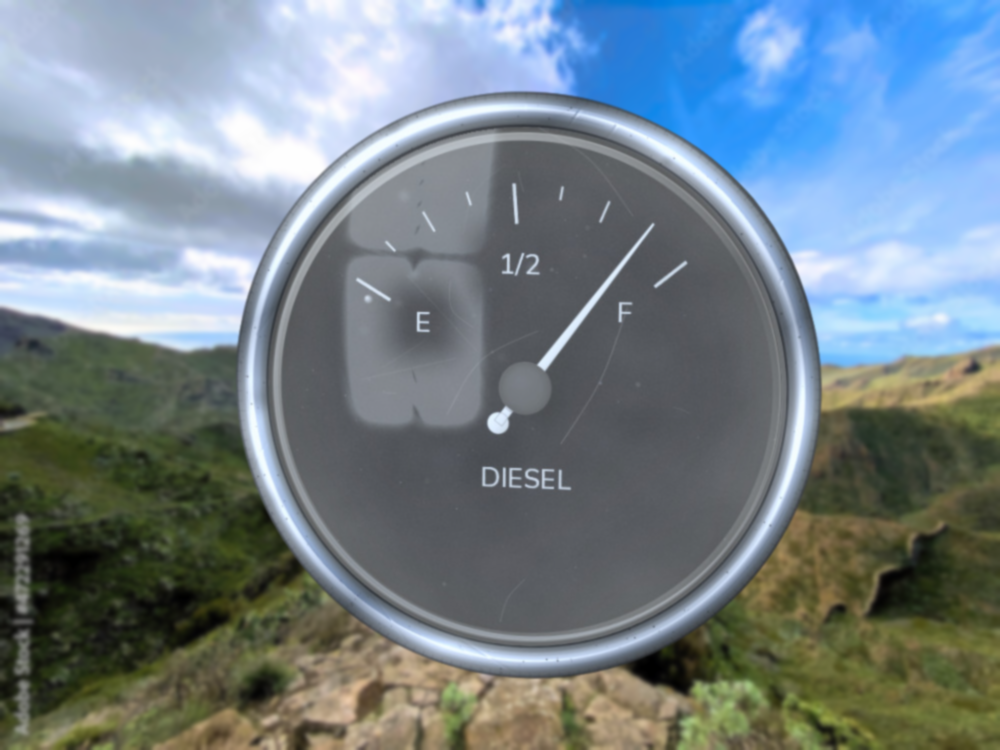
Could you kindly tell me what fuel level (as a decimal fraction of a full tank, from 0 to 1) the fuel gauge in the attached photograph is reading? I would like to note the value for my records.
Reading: 0.875
